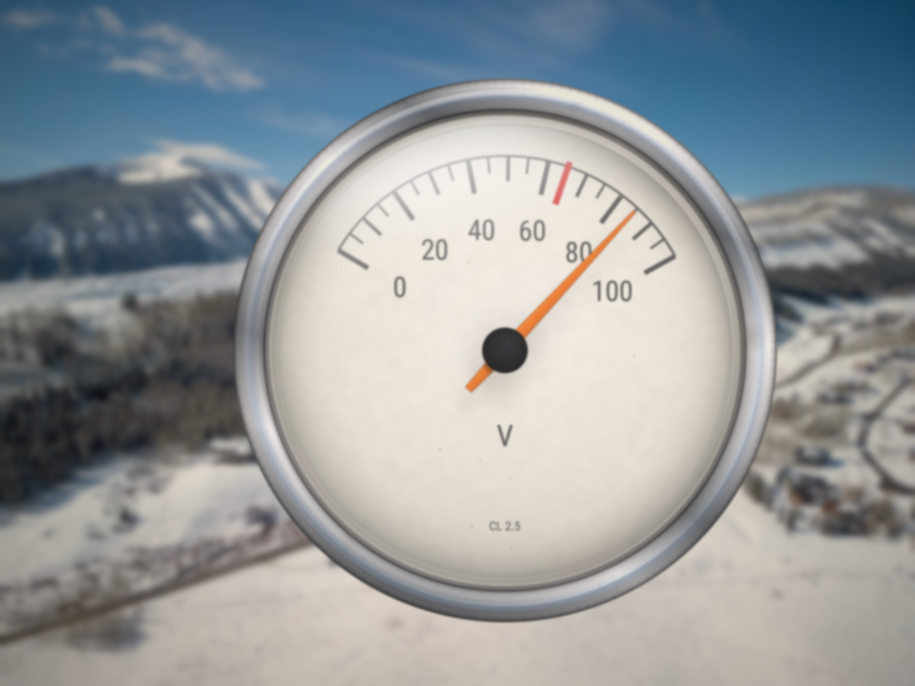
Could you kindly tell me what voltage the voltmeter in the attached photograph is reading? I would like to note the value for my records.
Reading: 85 V
